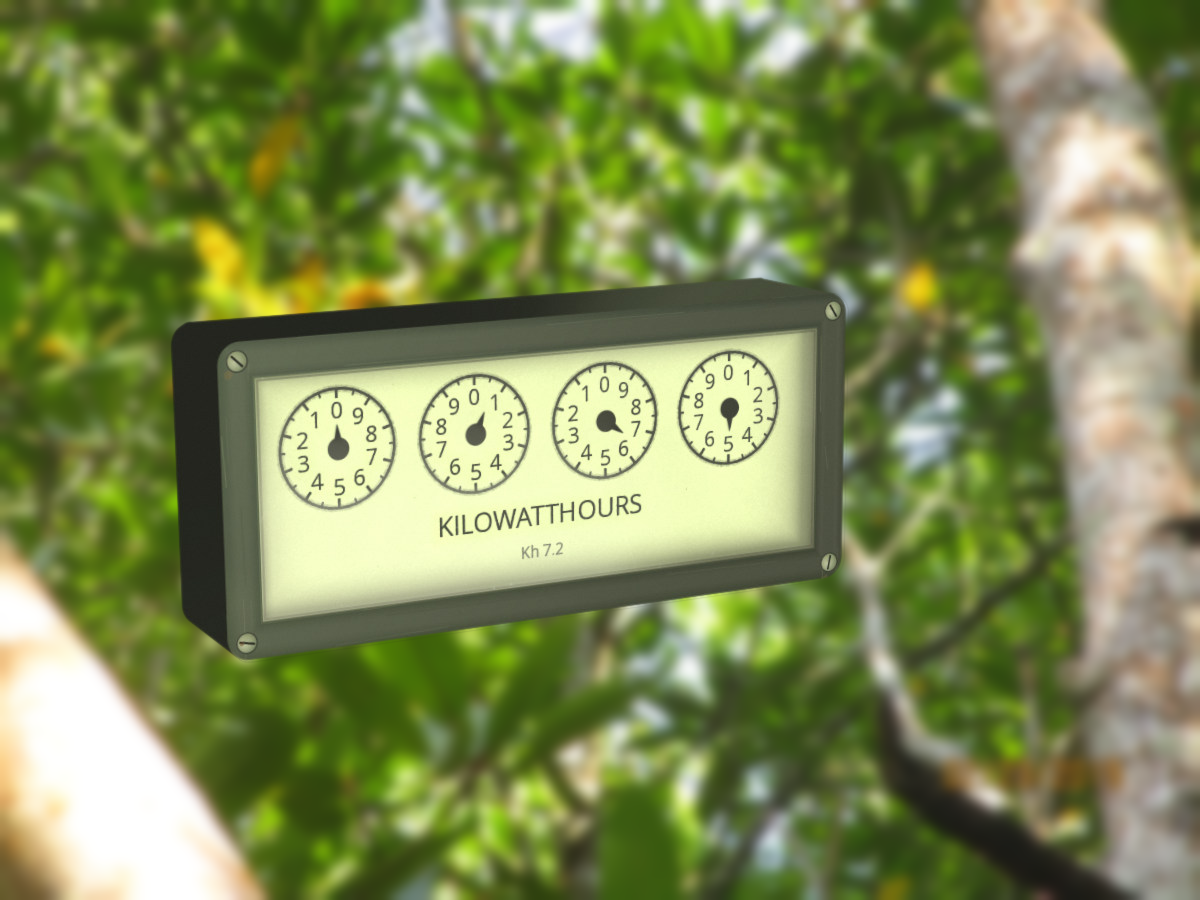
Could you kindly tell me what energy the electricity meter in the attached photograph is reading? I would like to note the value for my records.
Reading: 65 kWh
